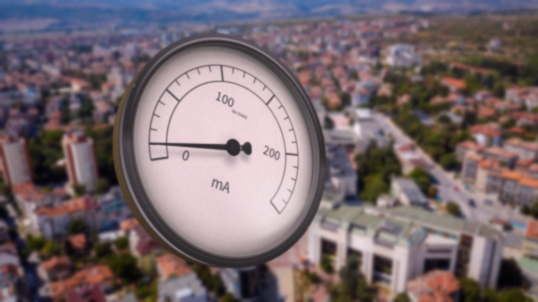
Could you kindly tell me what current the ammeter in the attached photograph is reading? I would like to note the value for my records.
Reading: 10 mA
